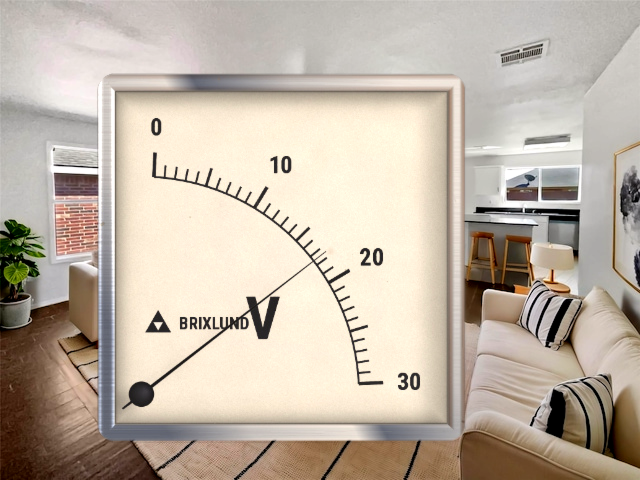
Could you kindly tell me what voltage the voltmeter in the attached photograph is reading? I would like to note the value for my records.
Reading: 17.5 V
